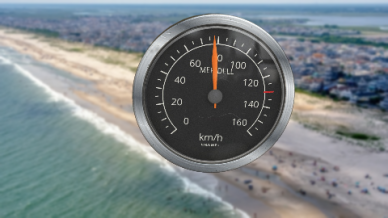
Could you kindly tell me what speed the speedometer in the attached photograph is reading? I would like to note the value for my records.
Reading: 77.5 km/h
